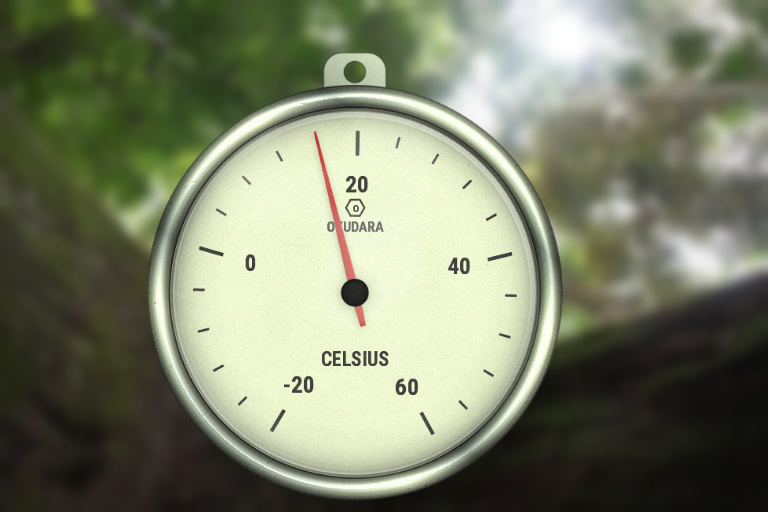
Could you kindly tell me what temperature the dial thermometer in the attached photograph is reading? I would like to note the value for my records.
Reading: 16 °C
